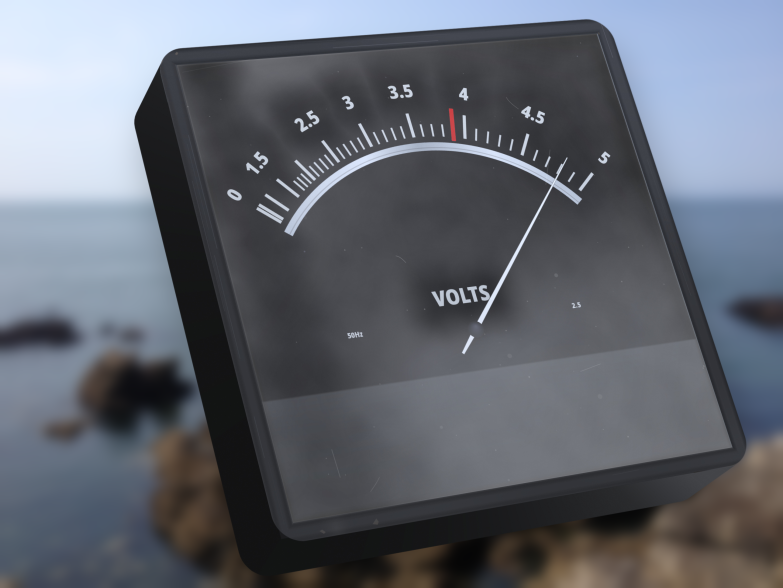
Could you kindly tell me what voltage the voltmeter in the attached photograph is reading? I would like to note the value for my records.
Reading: 4.8 V
